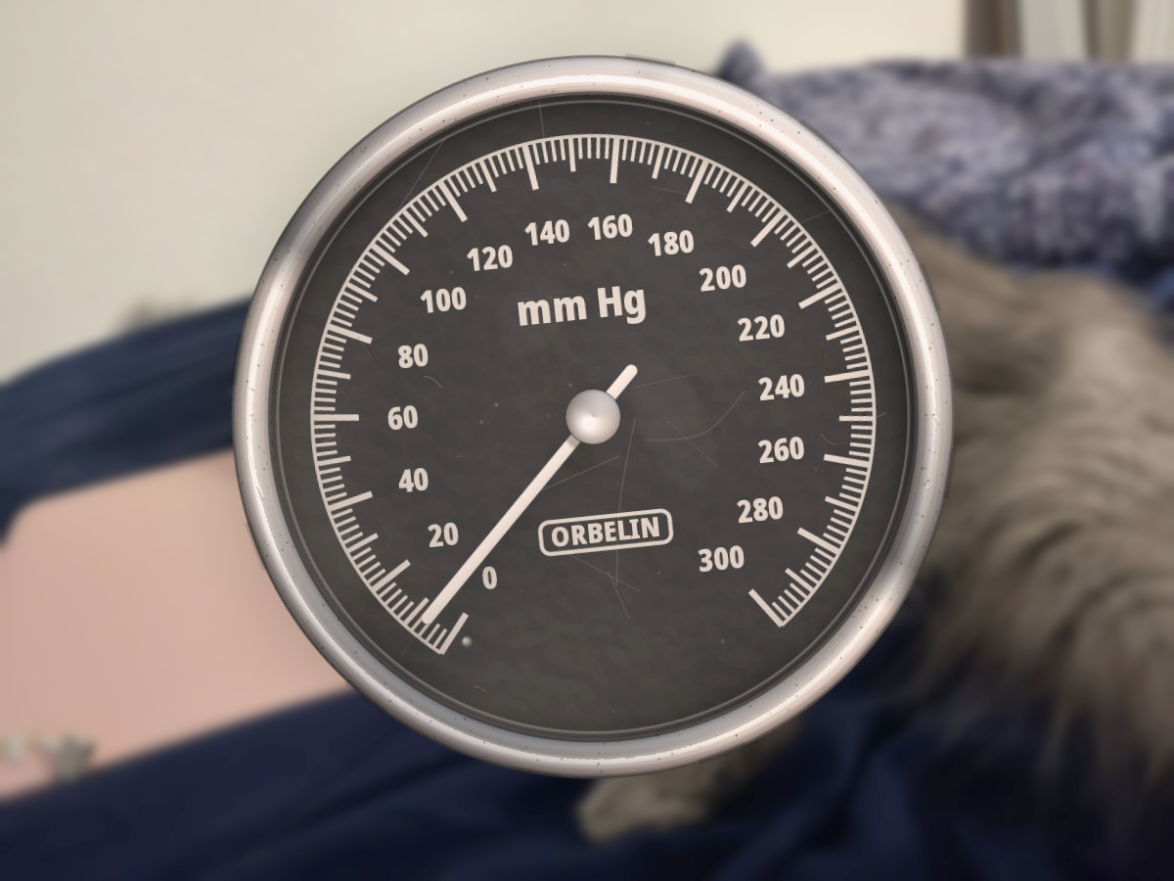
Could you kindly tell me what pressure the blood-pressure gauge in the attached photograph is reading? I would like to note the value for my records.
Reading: 7 mmHg
